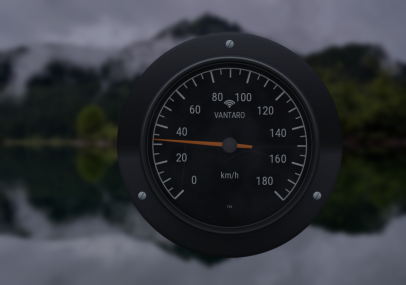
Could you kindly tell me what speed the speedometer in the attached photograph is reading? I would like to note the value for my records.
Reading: 32.5 km/h
